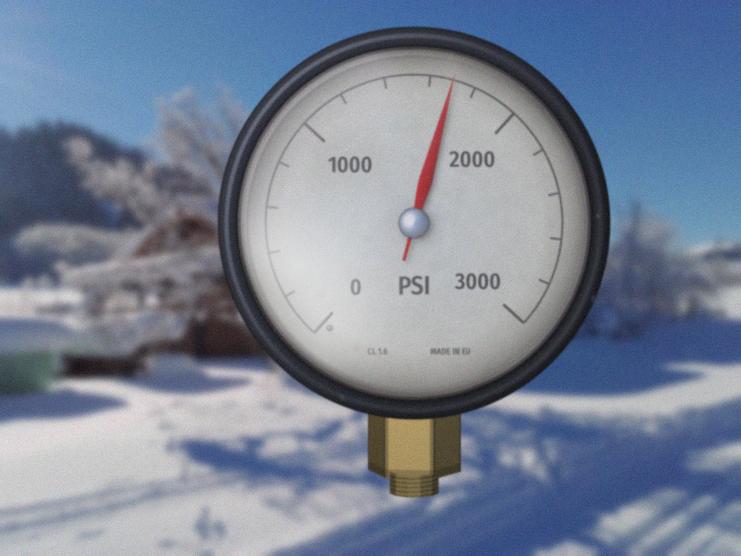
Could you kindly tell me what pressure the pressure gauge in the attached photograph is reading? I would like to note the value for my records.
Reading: 1700 psi
